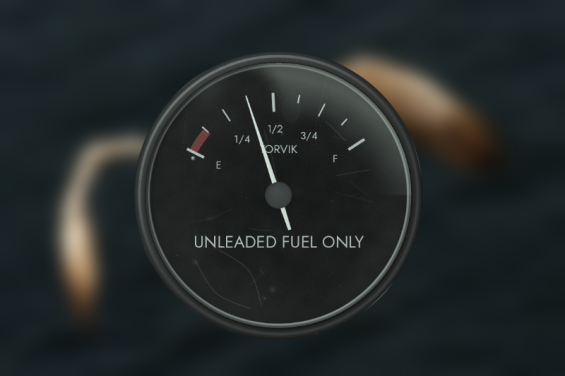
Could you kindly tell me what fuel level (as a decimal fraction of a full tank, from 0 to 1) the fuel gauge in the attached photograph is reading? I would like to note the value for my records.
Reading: 0.375
